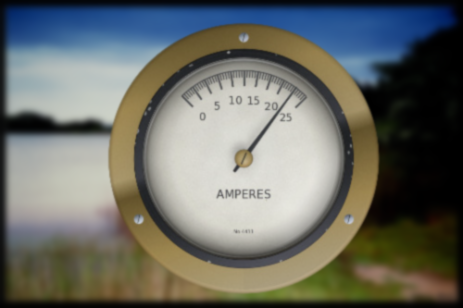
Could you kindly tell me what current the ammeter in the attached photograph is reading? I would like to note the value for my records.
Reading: 22.5 A
